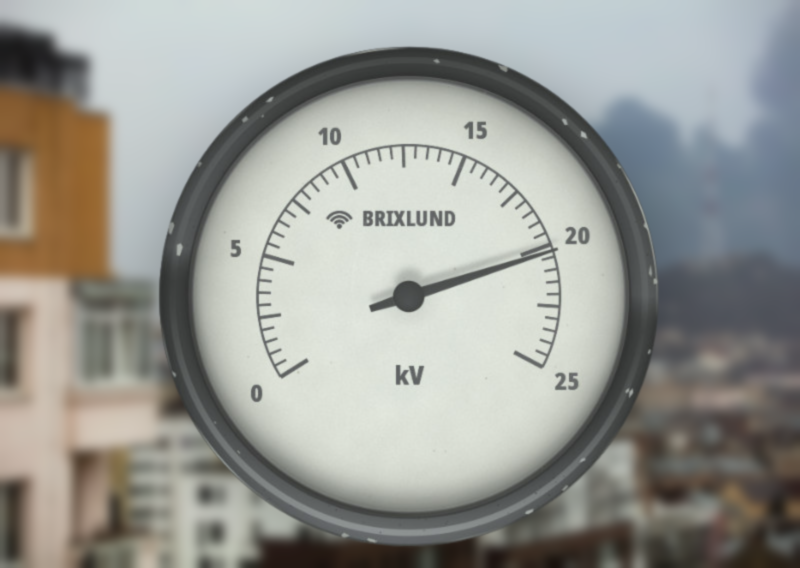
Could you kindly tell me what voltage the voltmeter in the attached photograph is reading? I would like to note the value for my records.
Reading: 20.25 kV
